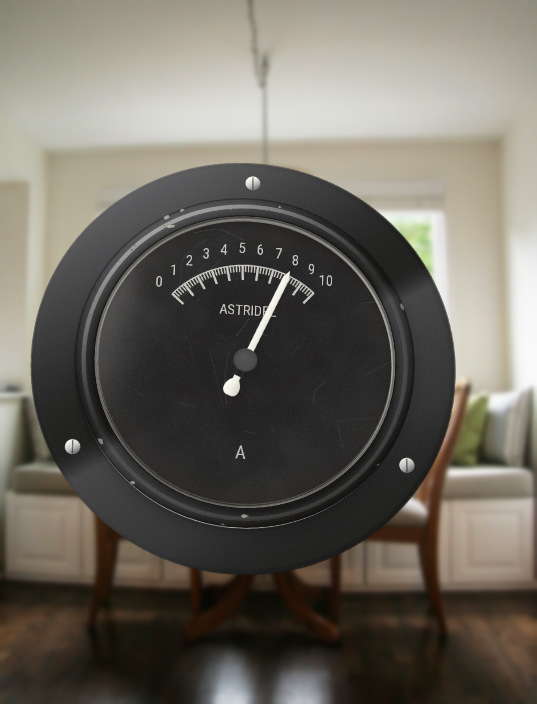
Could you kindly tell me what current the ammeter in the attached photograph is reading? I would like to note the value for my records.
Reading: 8 A
